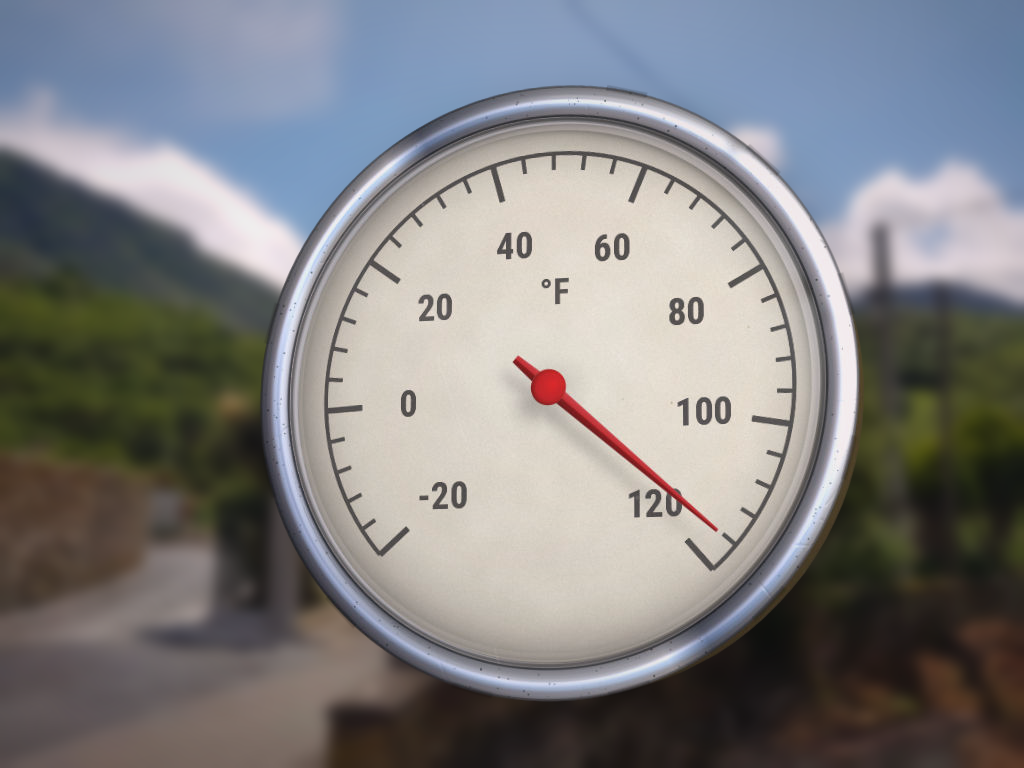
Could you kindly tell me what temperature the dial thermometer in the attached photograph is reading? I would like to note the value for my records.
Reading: 116 °F
